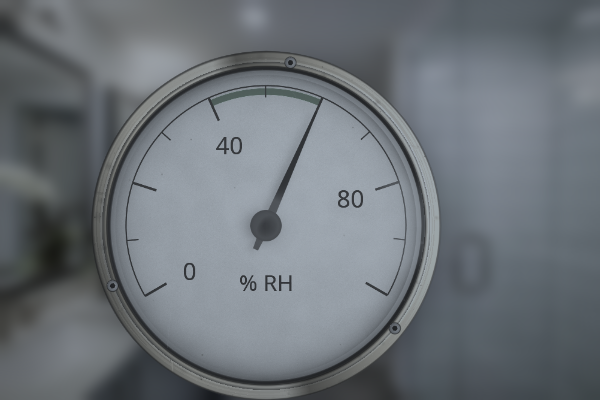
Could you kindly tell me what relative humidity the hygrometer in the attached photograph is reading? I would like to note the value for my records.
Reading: 60 %
